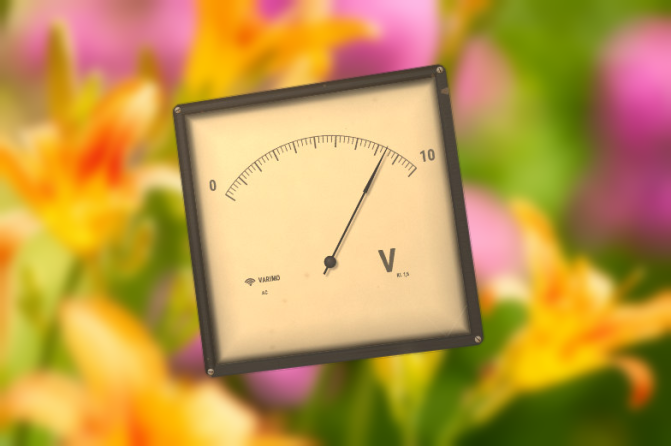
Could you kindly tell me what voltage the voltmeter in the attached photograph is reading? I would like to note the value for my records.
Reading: 8.4 V
